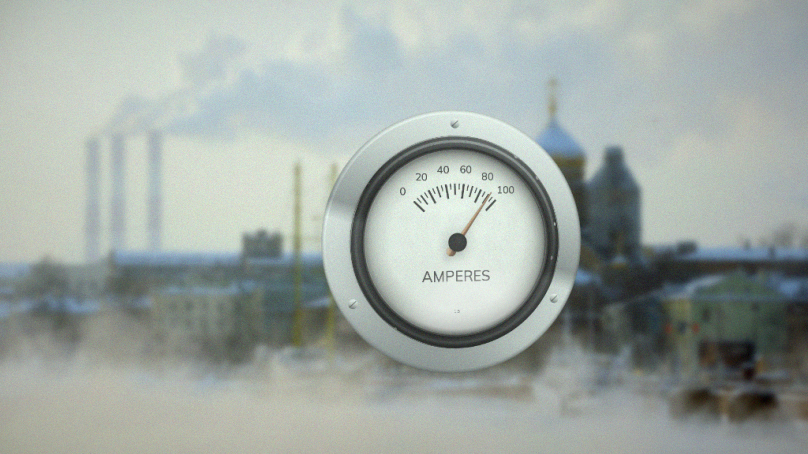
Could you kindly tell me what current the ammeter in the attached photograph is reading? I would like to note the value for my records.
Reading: 90 A
